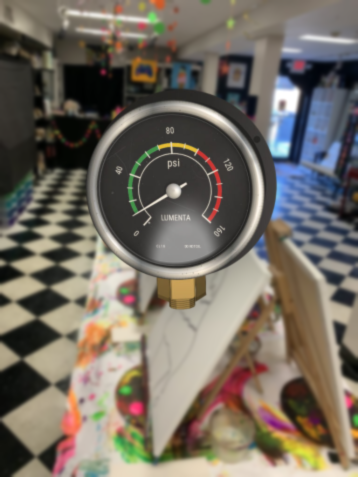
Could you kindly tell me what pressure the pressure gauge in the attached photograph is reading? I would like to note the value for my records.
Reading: 10 psi
